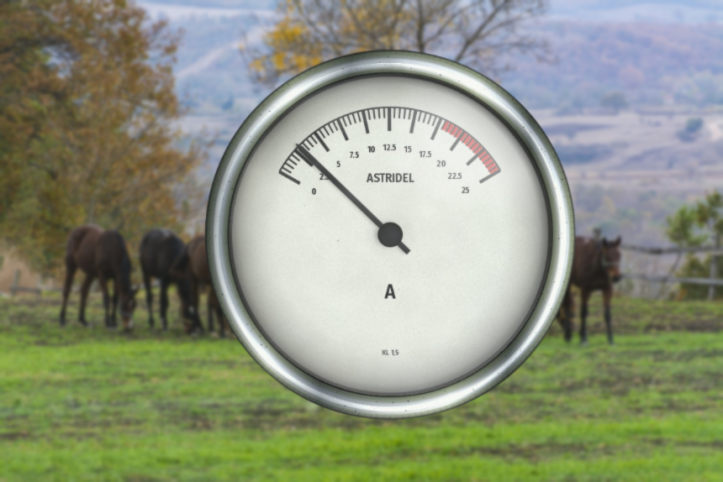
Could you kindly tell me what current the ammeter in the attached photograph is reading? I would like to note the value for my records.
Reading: 3 A
